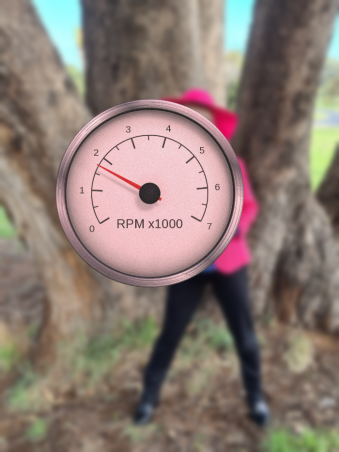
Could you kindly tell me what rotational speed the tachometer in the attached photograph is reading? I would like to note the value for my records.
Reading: 1750 rpm
